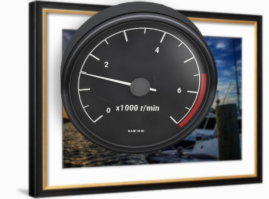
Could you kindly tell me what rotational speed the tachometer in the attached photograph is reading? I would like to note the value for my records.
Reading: 1500 rpm
